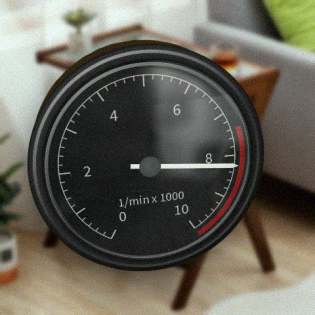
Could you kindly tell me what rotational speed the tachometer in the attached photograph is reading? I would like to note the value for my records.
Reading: 8200 rpm
